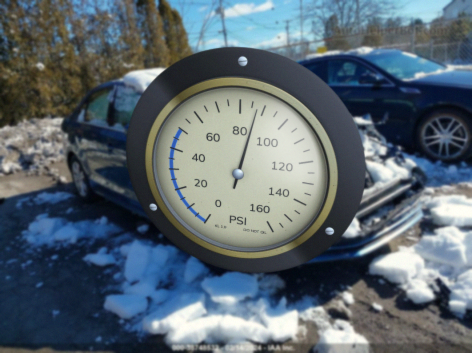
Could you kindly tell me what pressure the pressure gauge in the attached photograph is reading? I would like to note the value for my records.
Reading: 87.5 psi
